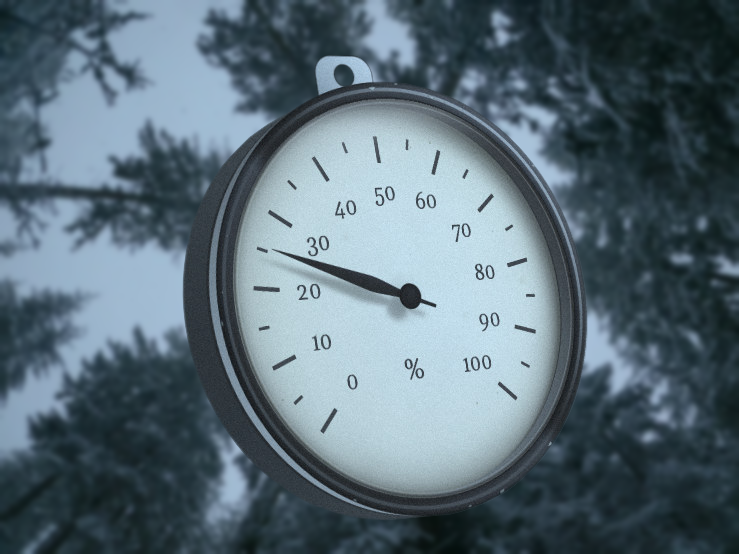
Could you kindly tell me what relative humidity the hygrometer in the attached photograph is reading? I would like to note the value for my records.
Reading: 25 %
